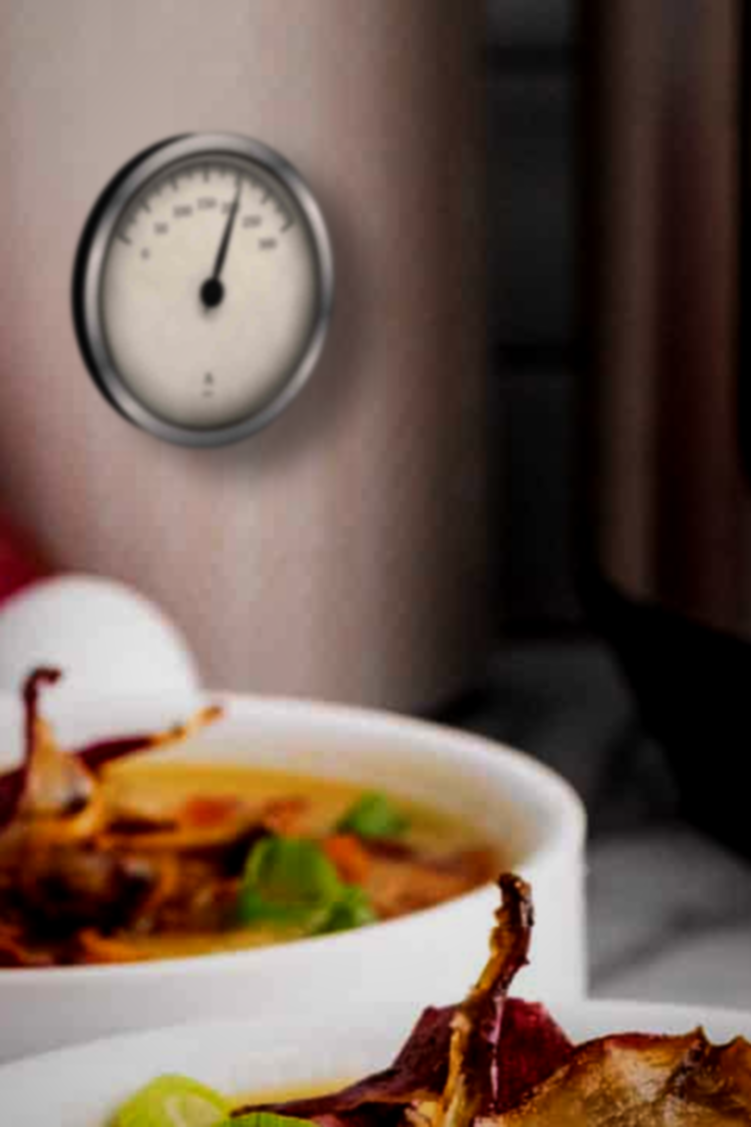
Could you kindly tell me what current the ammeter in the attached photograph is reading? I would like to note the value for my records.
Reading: 200 A
